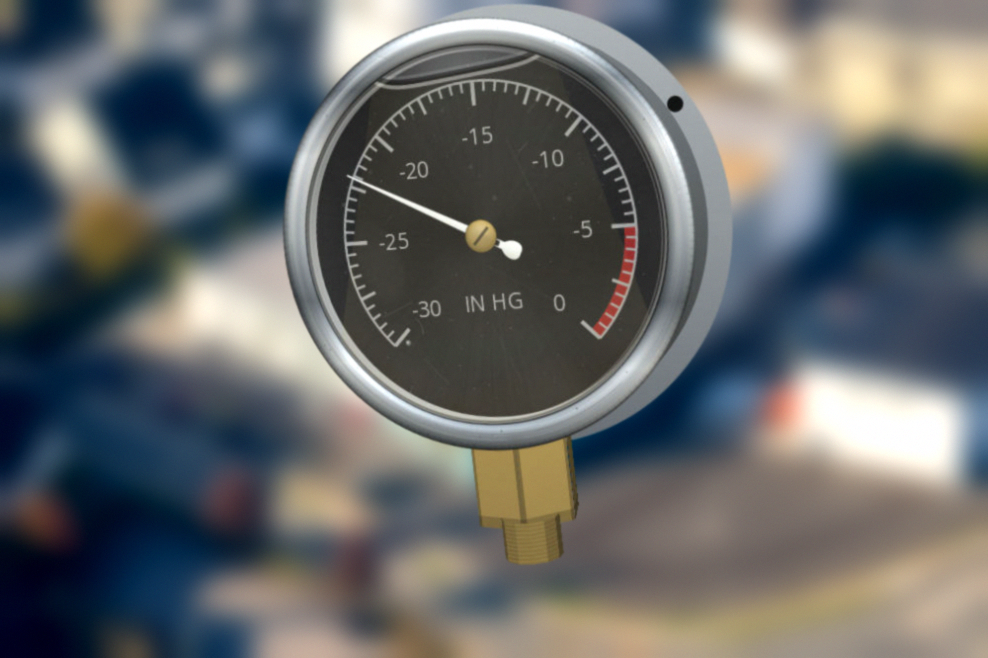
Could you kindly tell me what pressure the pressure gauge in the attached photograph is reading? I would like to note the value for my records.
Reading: -22 inHg
